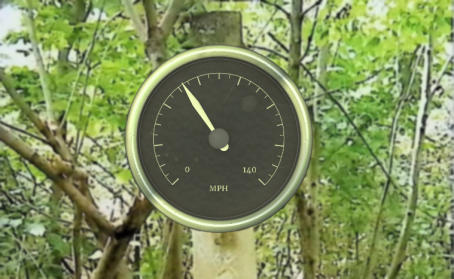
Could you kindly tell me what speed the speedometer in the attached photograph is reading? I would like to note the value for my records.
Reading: 52.5 mph
